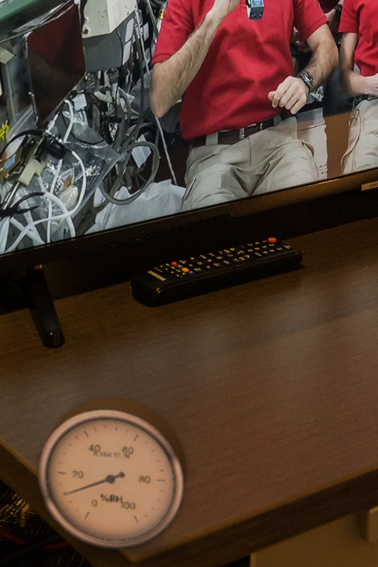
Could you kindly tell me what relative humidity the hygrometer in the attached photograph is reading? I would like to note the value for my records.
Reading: 12 %
